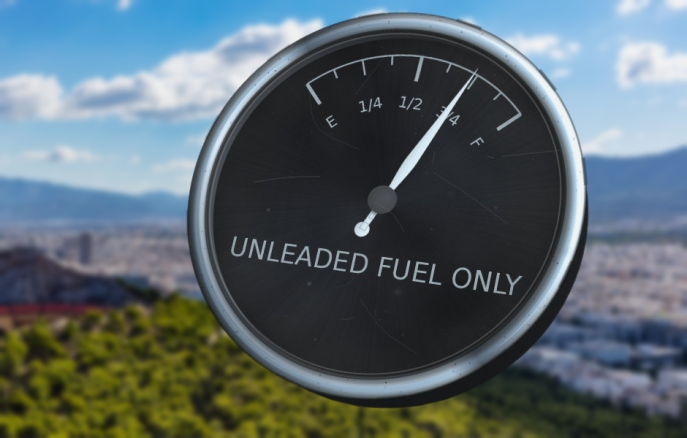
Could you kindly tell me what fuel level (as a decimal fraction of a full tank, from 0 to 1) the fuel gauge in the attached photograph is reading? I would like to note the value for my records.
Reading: 0.75
